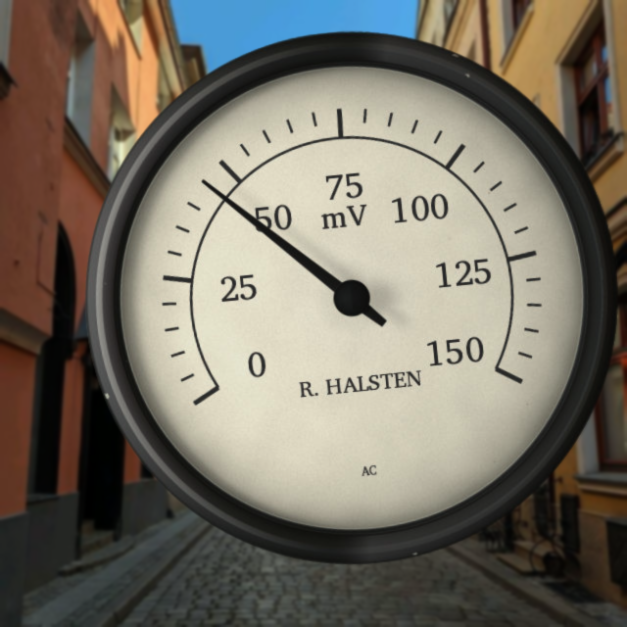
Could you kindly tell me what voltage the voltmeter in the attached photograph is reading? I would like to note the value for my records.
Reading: 45 mV
